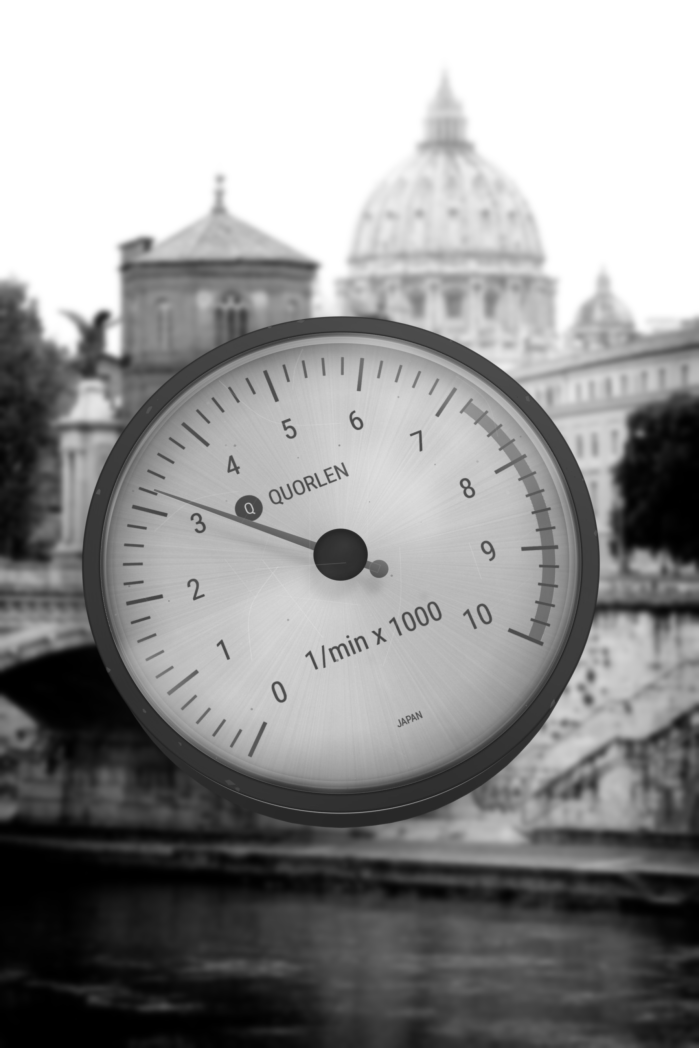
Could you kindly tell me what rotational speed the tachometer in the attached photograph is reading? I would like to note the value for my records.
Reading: 3200 rpm
